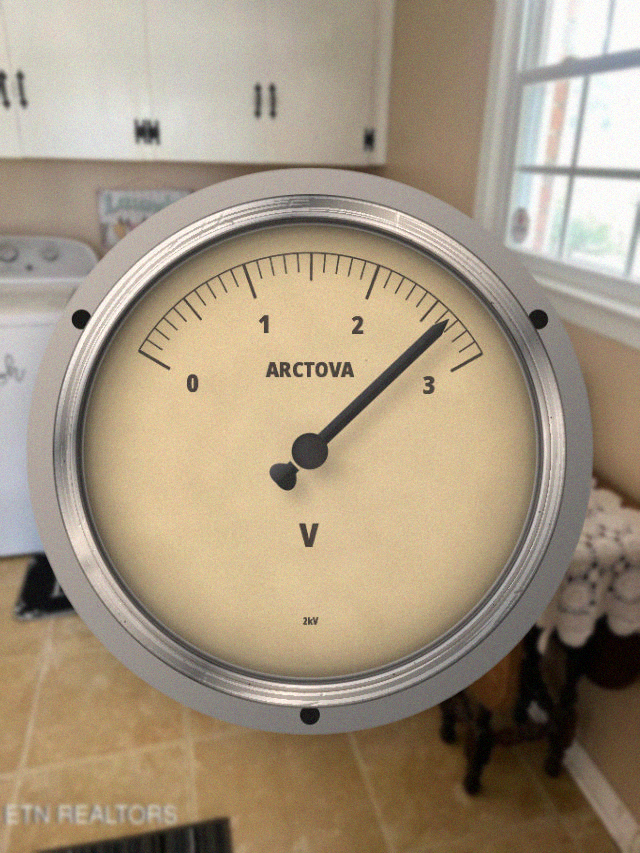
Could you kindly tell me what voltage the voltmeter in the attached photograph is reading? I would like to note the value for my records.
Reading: 2.65 V
